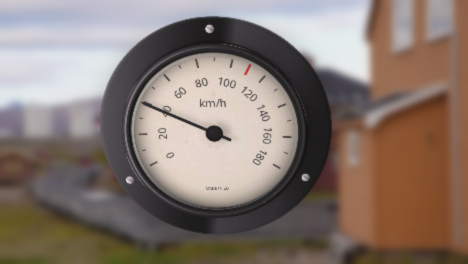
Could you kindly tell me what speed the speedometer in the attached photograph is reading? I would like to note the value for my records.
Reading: 40 km/h
